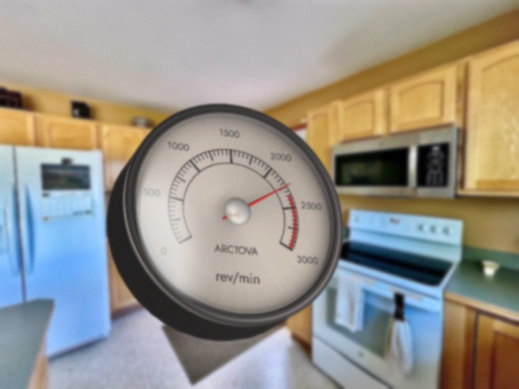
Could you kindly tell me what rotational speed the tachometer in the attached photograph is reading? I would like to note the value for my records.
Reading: 2250 rpm
